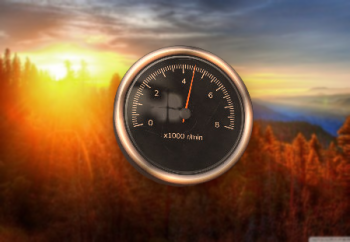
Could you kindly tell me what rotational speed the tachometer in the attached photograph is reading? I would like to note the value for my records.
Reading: 4500 rpm
